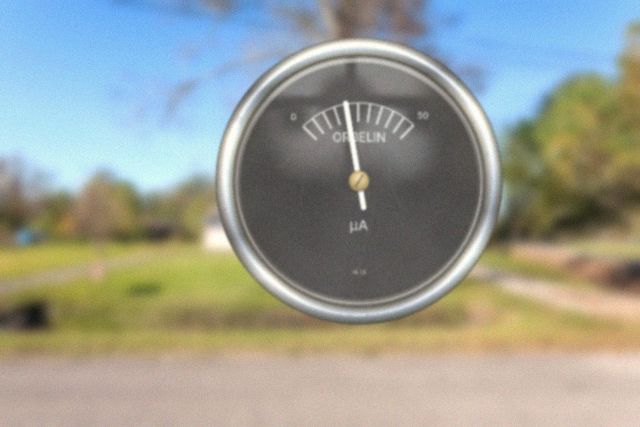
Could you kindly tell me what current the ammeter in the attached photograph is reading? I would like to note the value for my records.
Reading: 20 µA
